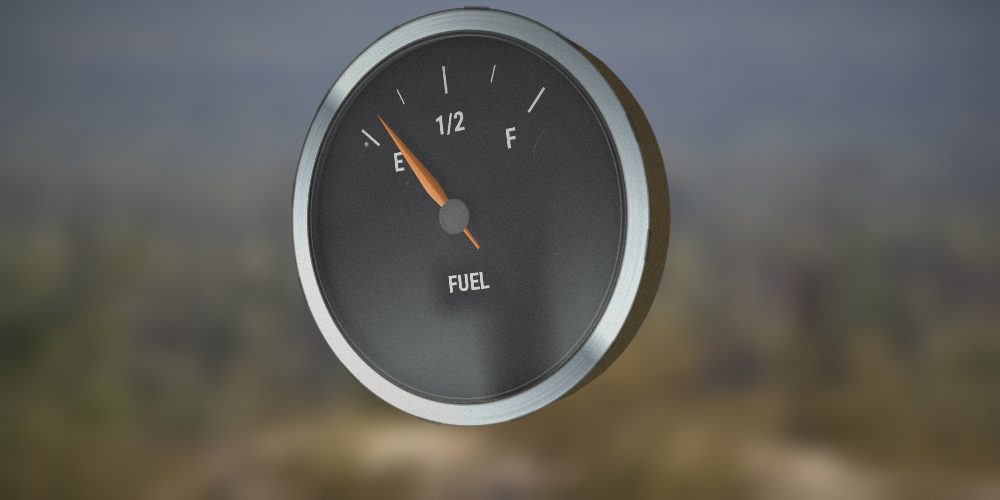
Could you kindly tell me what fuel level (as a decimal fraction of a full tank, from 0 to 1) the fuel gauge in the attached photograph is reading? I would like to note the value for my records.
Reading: 0.125
